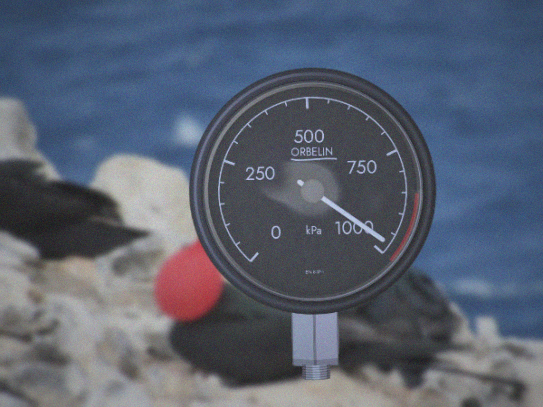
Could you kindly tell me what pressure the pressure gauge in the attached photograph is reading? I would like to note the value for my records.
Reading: 975 kPa
